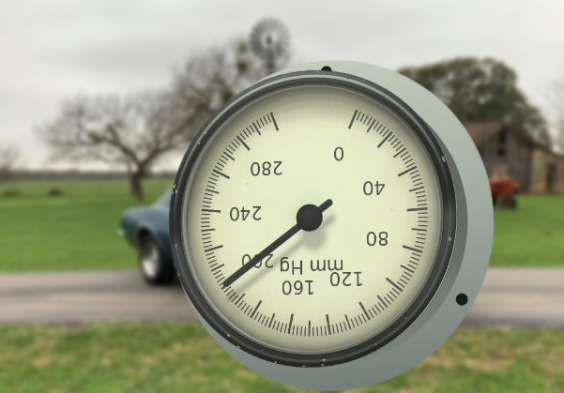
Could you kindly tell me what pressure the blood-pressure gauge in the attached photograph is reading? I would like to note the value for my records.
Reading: 200 mmHg
